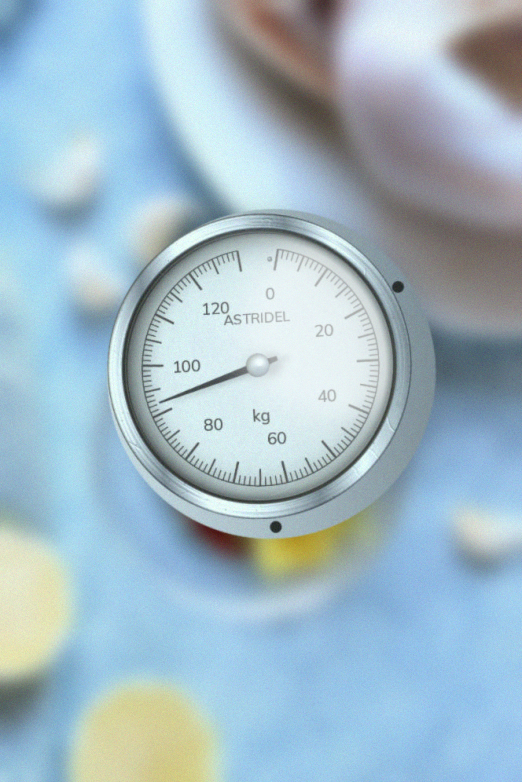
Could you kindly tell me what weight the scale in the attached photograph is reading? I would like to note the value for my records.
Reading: 92 kg
